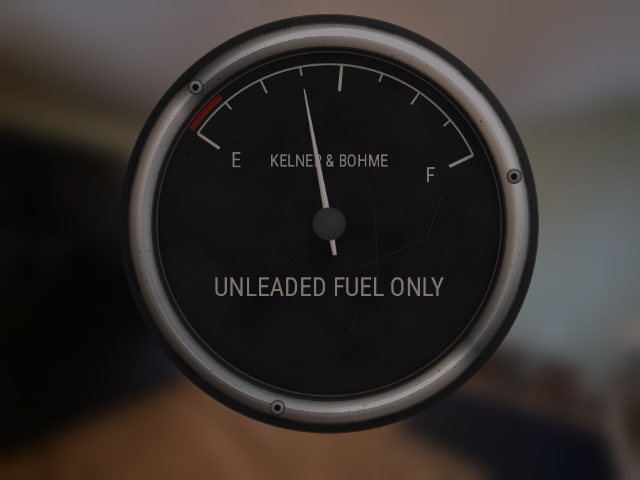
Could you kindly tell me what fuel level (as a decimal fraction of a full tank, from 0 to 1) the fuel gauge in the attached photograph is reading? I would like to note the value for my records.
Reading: 0.375
